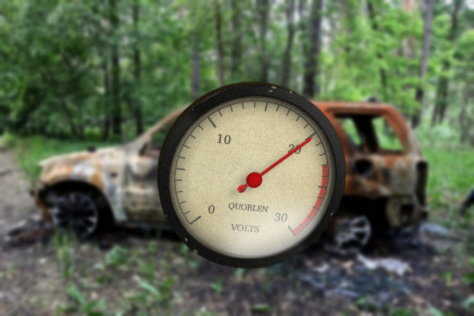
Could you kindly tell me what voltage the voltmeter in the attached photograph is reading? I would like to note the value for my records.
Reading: 20 V
